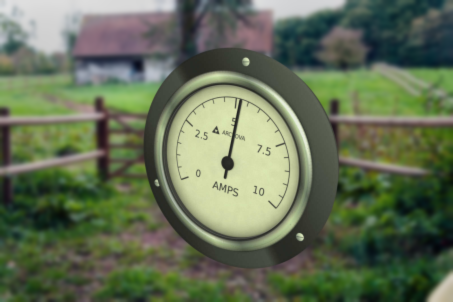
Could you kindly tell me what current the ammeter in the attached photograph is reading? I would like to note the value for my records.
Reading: 5.25 A
